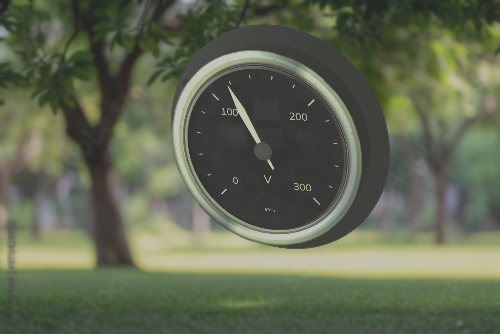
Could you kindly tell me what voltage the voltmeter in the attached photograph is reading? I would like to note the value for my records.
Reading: 120 V
